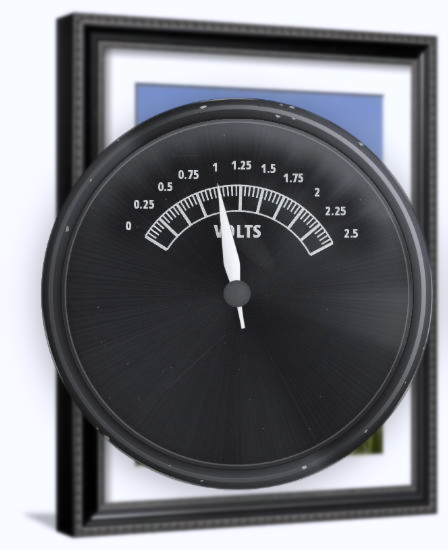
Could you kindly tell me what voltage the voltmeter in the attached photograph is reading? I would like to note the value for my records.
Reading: 1 V
